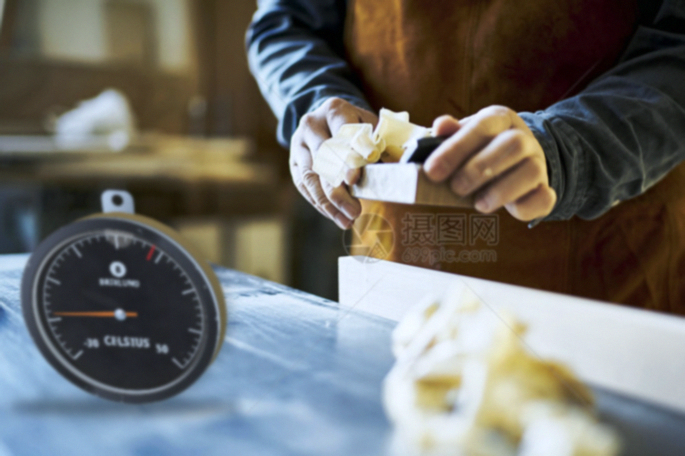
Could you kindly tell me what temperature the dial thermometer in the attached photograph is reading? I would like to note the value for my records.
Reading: -18 °C
